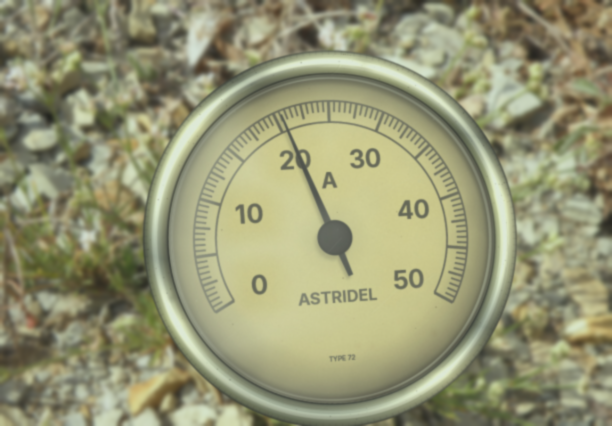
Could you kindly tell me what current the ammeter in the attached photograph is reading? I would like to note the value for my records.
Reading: 20.5 A
